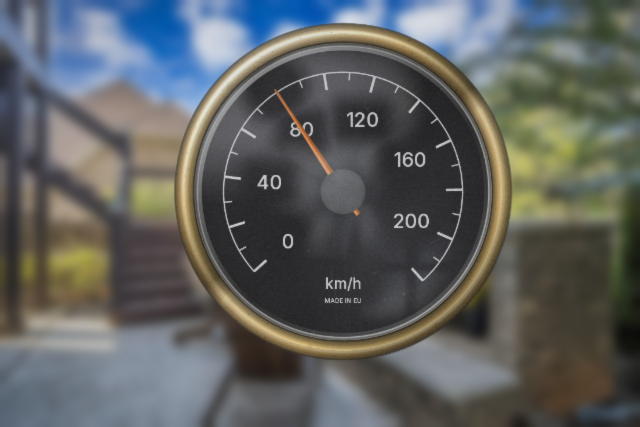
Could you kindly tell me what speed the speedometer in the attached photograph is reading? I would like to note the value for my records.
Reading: 80 km/h
